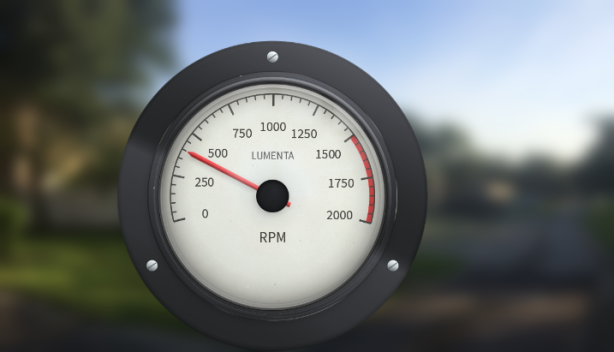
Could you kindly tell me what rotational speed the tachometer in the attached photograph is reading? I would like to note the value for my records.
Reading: 400 rpm
